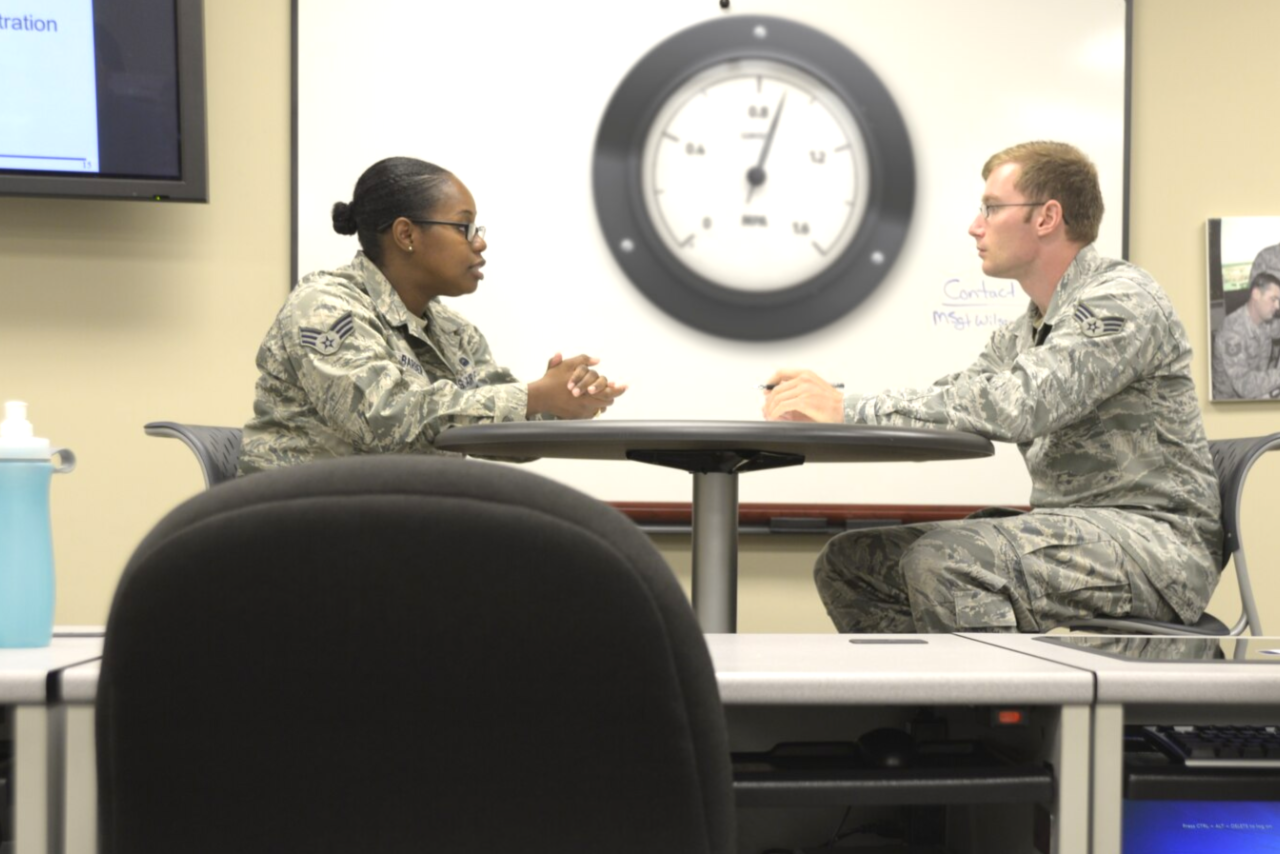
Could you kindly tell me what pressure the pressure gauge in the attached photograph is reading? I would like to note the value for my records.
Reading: 0.9 MPa
